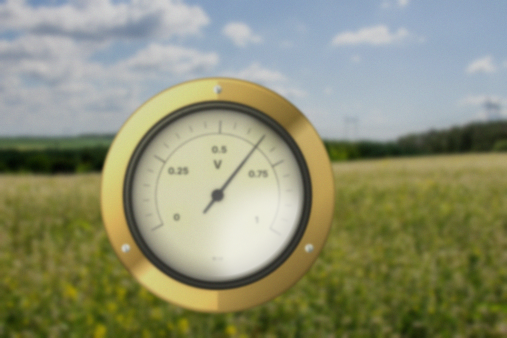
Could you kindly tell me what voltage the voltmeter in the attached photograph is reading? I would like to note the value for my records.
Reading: 0.65 V
